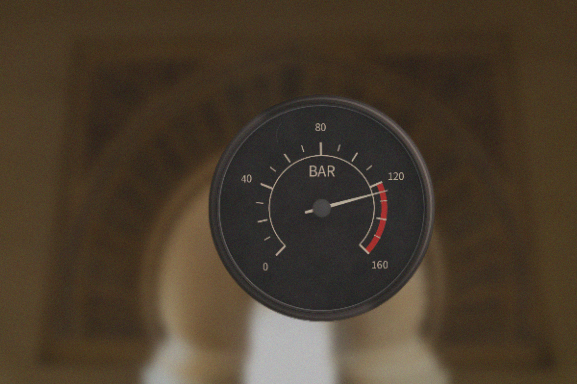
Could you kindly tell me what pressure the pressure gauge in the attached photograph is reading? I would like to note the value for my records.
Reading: 125 bar
